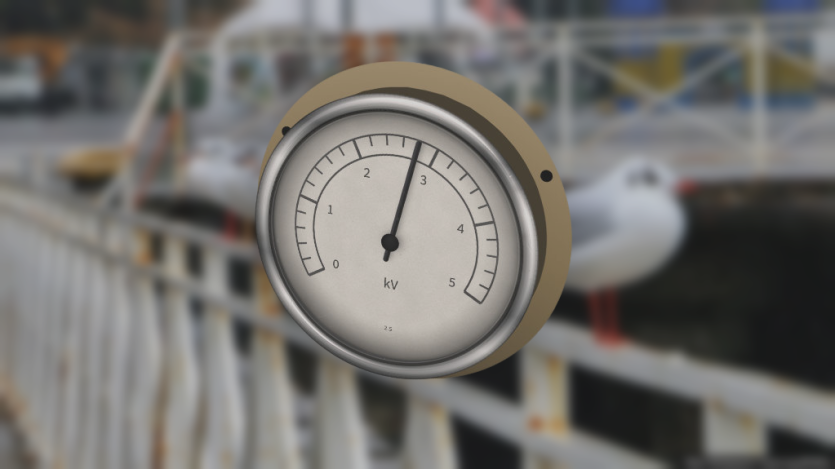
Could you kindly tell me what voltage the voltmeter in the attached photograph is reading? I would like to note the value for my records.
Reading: 2.8 kV
